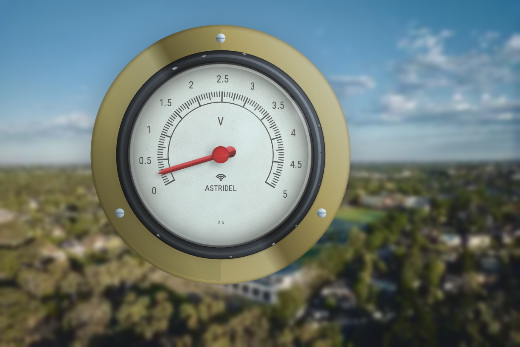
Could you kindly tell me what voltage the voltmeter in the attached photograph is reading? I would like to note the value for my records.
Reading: 0.25 V
